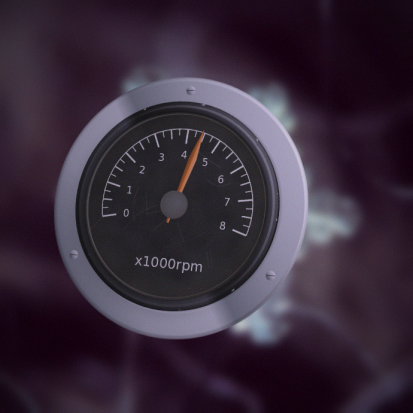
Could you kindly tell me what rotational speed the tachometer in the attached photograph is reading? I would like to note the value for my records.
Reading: 4500 rpm
